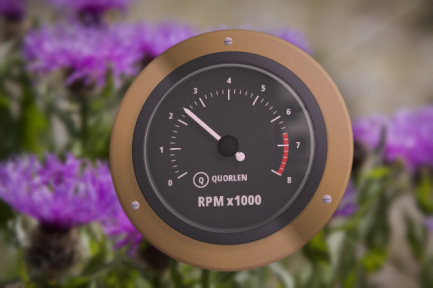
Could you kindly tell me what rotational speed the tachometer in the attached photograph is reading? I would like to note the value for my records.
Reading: 2400 rpm
